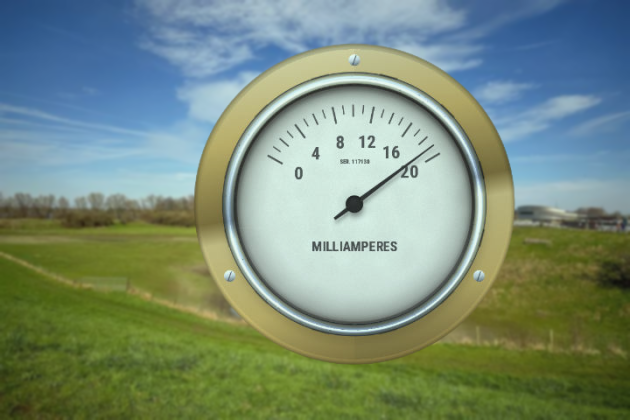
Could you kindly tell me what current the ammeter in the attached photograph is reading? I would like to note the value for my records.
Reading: 19 mA
